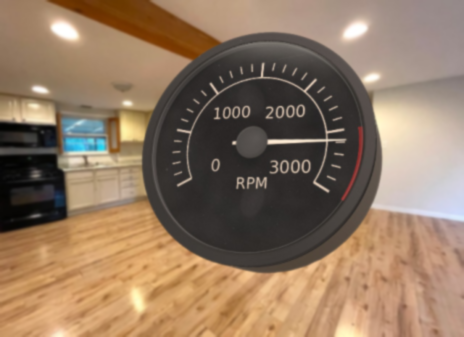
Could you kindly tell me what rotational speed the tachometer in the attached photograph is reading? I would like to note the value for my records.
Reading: 2600 rpm
